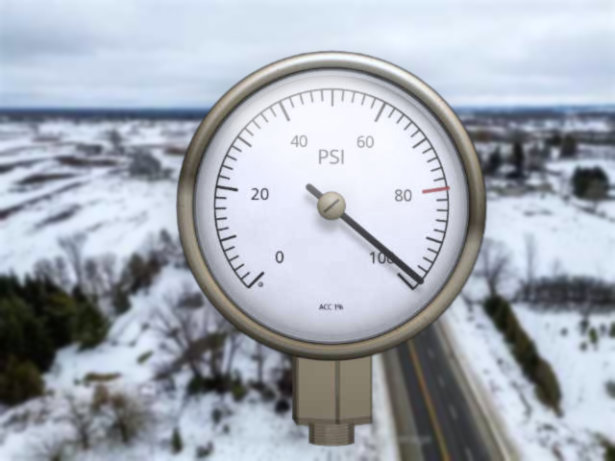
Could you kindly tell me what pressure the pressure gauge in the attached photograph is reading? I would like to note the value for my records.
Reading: 98 psi
